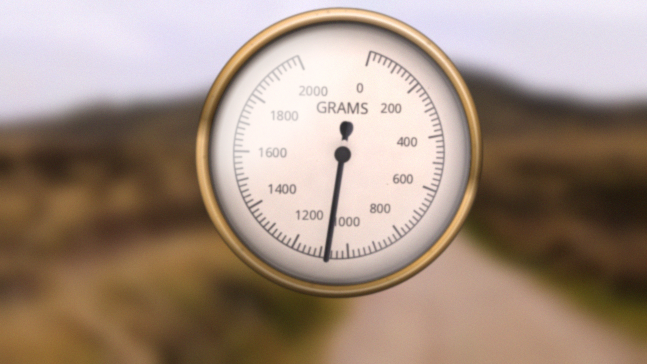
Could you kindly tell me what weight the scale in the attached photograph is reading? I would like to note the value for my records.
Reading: 1080 g
